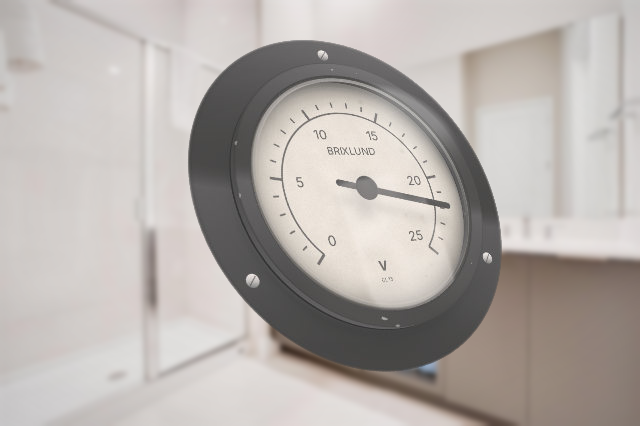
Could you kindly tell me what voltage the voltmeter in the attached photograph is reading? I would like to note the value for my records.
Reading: 22 V
